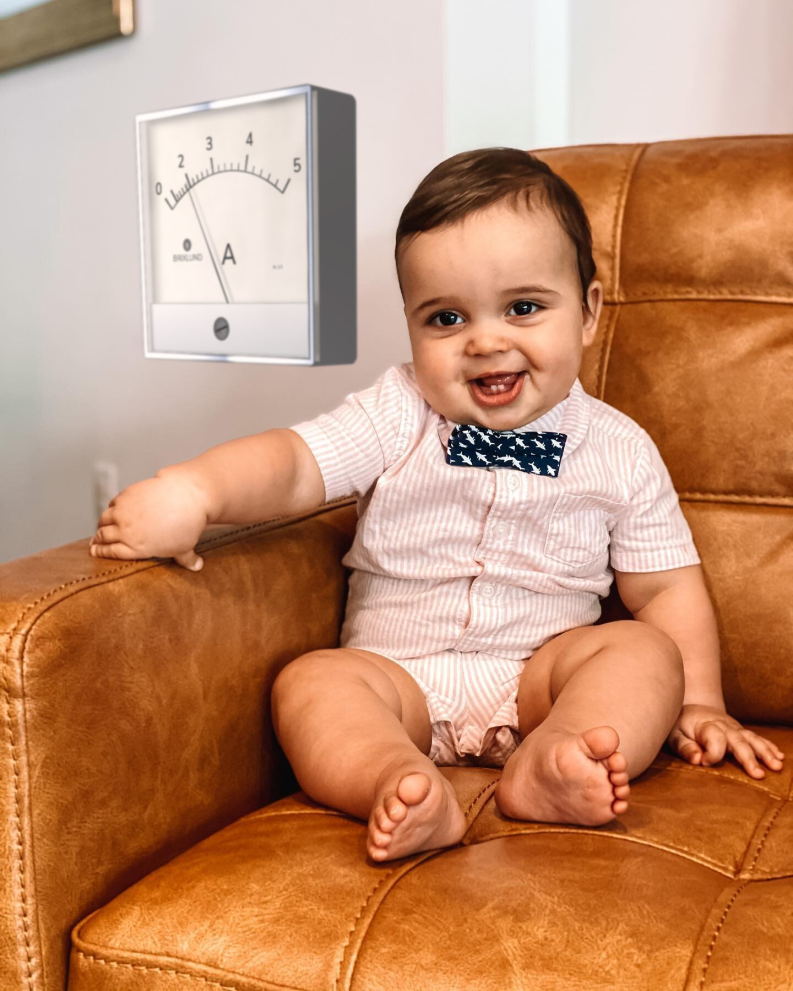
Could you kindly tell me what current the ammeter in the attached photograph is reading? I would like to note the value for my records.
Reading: 2 A
